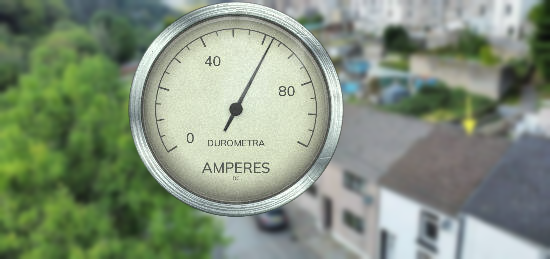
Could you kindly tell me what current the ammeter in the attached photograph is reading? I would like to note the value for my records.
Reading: 62.5 A
